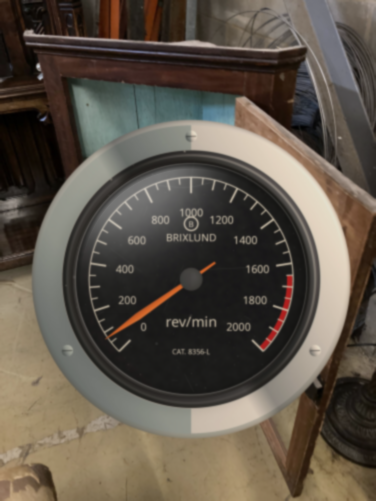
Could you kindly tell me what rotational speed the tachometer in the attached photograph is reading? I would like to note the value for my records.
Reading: 75 rpm
